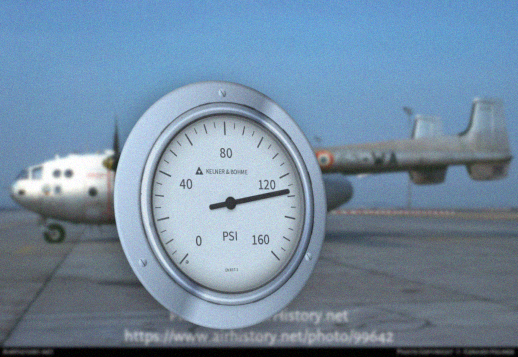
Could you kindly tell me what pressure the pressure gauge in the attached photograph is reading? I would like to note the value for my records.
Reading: 127.5 psi
